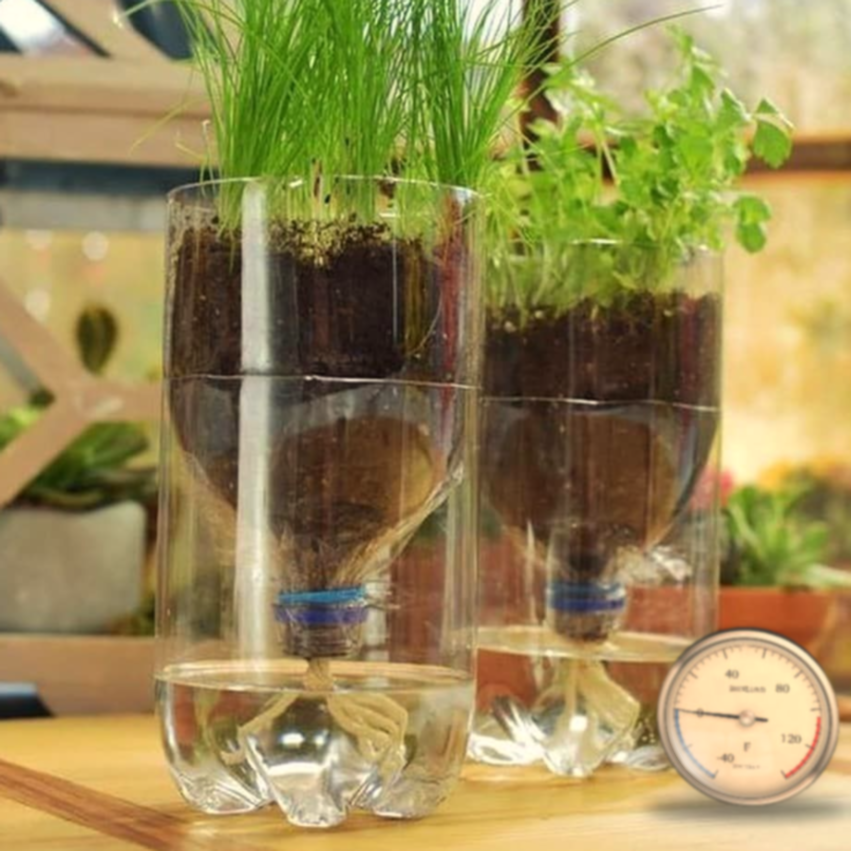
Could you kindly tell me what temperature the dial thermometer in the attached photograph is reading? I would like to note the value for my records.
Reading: 0 °F
